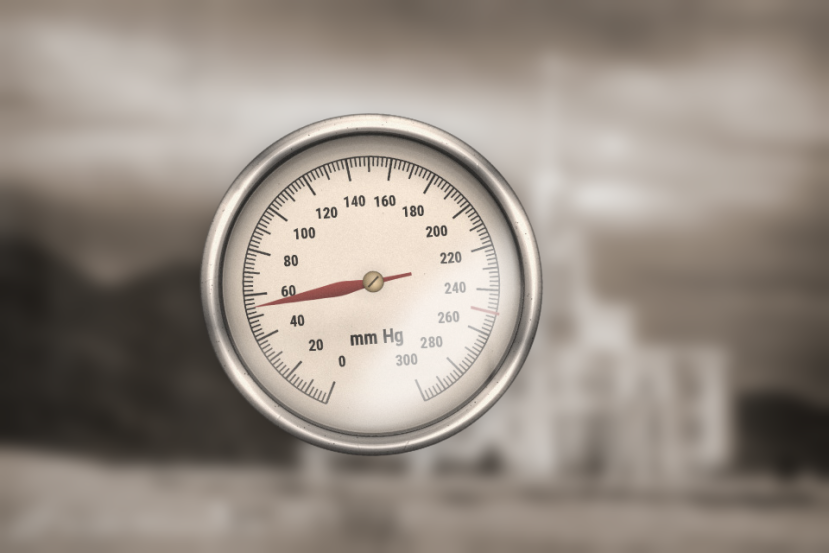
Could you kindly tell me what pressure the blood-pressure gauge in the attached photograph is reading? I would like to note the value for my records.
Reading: 54 mmHg
